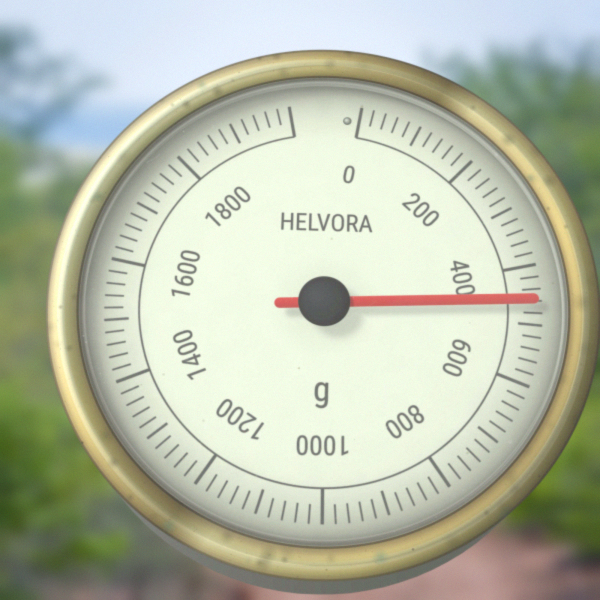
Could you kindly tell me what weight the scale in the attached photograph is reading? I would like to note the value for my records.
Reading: 460 g
